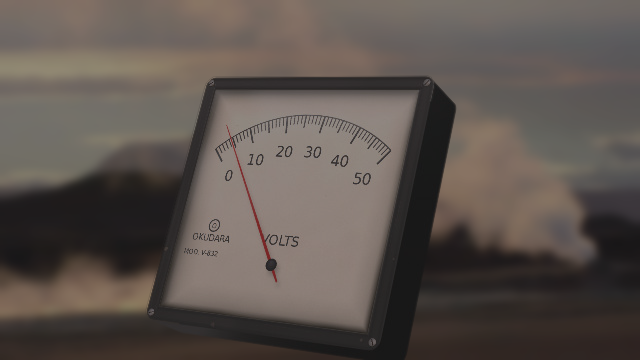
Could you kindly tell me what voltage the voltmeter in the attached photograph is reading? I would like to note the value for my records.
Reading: 5 V
